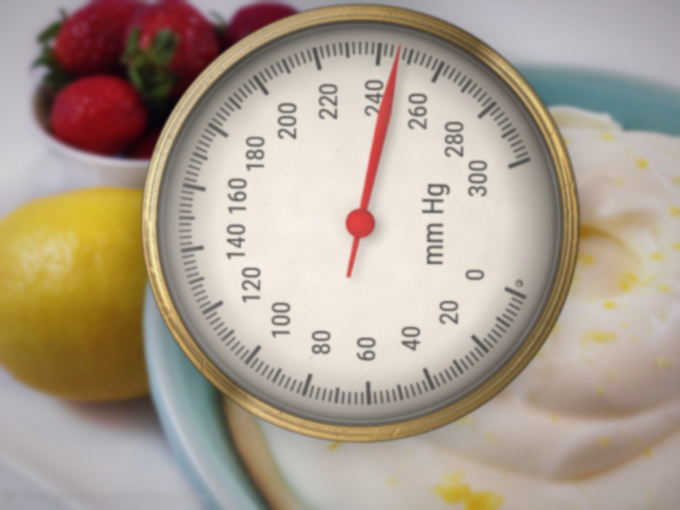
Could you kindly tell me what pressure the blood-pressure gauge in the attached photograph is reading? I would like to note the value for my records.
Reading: 246 mmHg
